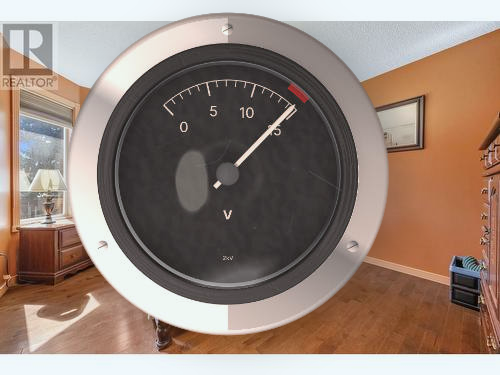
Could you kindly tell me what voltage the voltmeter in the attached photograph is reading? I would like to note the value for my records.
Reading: 14.5 V
